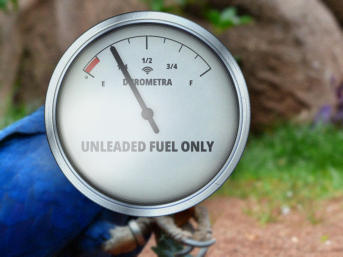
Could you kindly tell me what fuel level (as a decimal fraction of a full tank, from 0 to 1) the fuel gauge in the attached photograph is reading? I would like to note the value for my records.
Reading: 0.25
